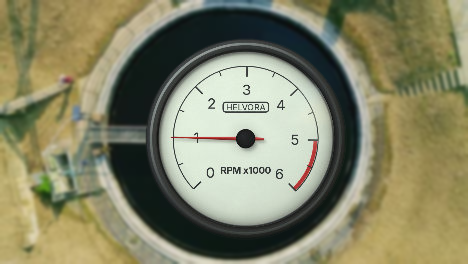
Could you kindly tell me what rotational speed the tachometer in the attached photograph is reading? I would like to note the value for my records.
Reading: 1000 rpm
